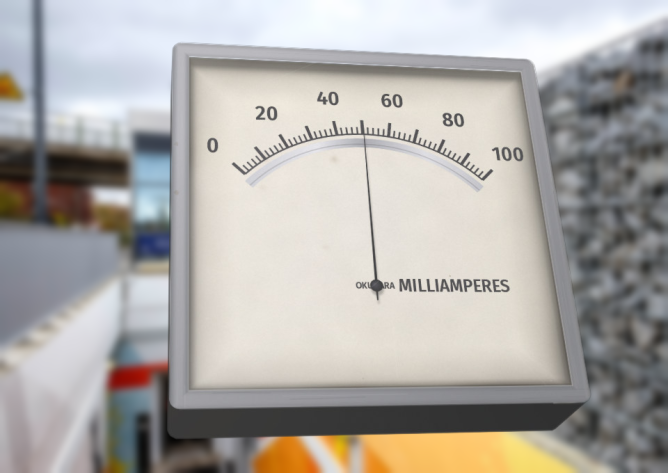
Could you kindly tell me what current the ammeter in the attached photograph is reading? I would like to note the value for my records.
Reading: 50 mA
